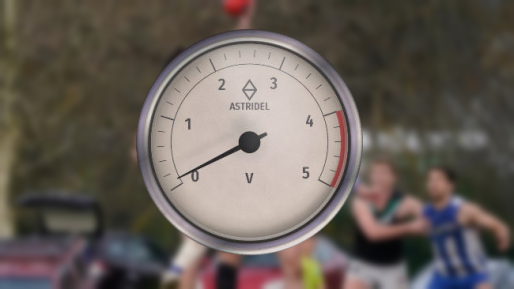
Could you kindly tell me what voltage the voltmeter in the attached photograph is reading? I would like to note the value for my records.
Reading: 0.1 V
